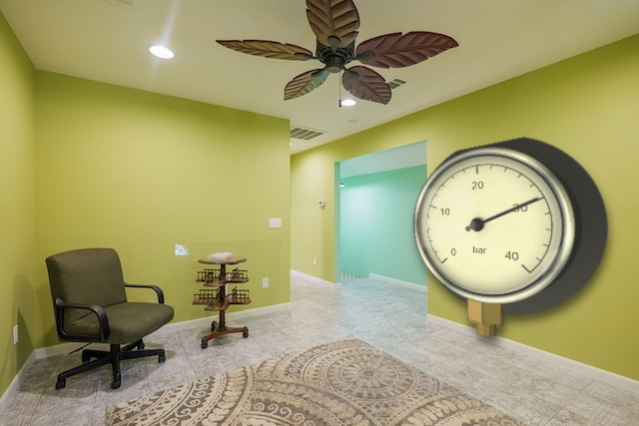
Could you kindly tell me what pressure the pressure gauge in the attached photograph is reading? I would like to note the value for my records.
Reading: 30 bar
